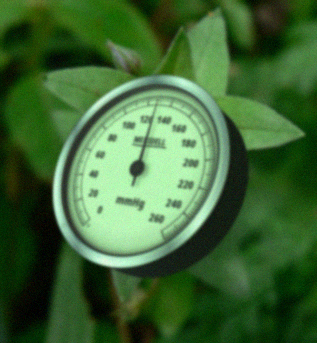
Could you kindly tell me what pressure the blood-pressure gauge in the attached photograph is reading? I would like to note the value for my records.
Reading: 130 mmHg
